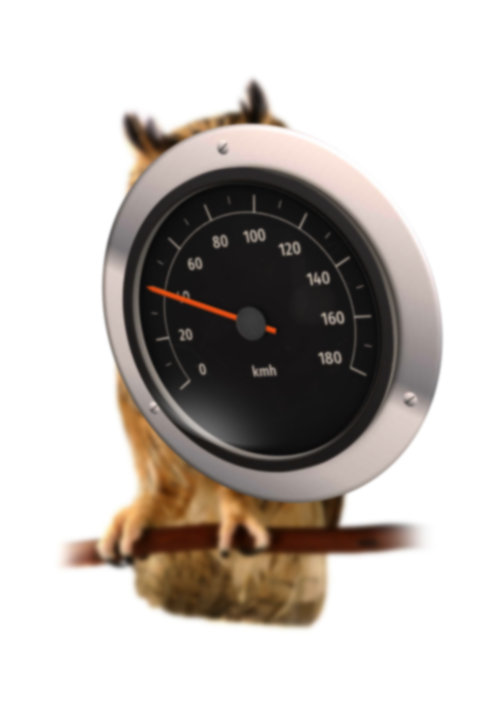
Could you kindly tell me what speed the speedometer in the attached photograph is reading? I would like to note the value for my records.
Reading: 40 km/h
